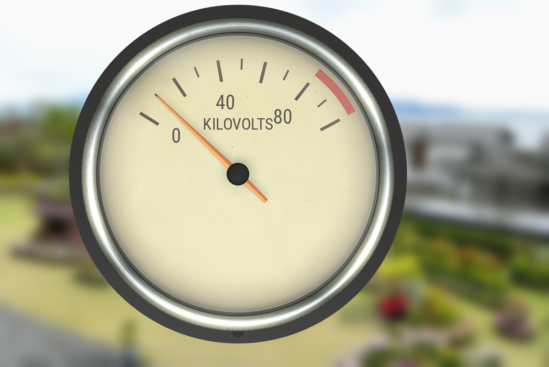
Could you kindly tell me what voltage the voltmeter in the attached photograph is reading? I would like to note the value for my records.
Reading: 10 kV
